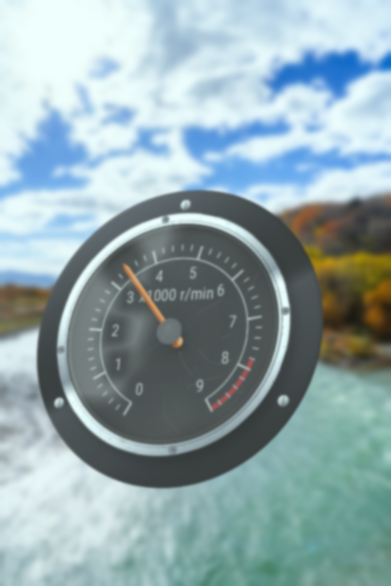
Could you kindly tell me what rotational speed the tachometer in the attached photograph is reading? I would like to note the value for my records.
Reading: 3400 rpm
